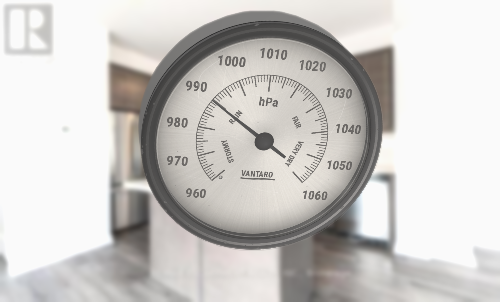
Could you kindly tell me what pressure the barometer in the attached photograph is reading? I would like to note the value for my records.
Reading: 990 hPa
